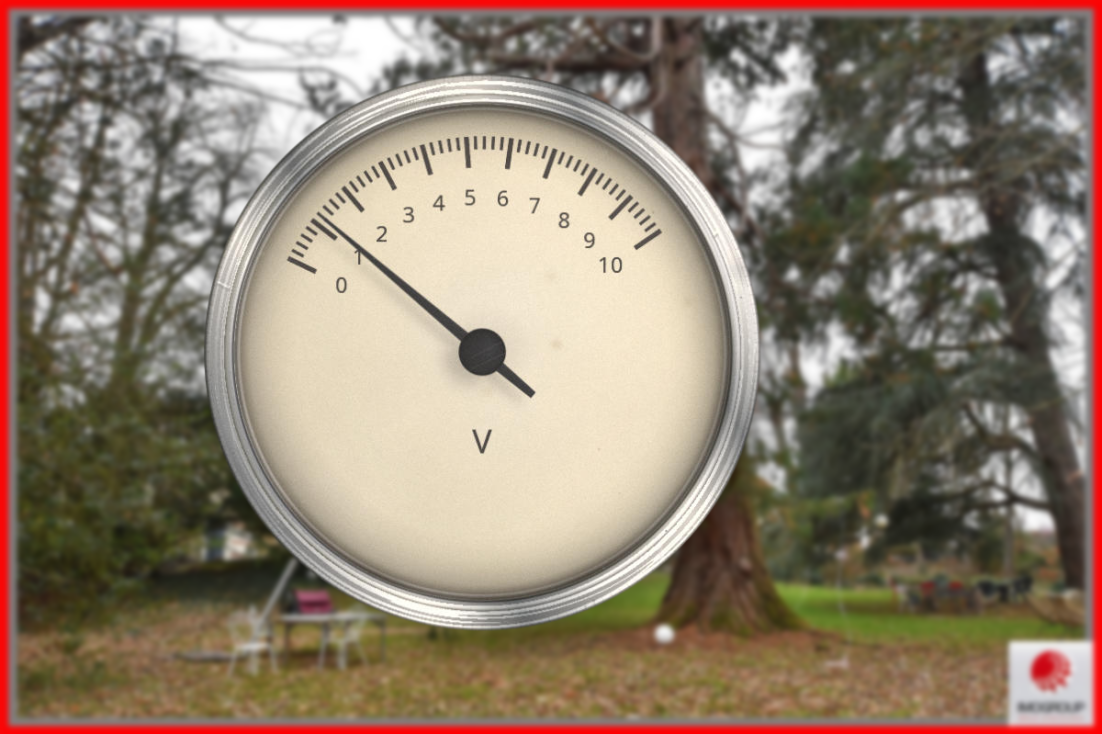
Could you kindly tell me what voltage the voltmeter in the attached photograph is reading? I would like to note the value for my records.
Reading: 1.2 V
